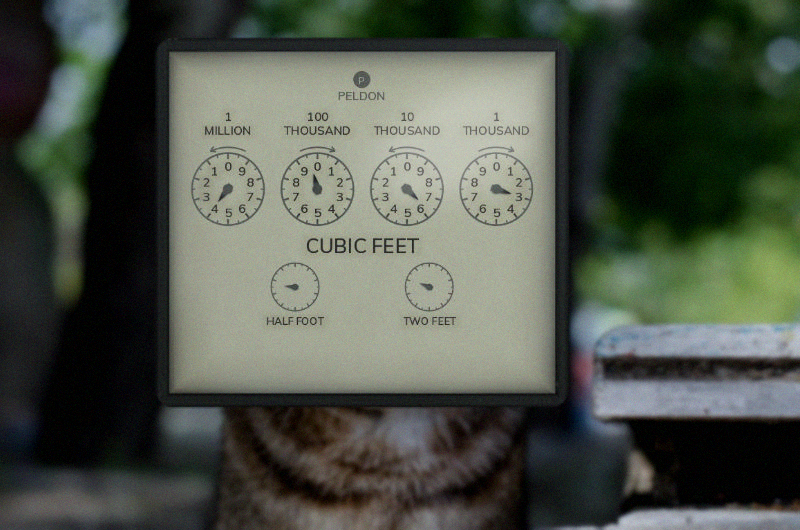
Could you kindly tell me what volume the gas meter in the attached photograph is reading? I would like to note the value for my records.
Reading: 396300 ft³
